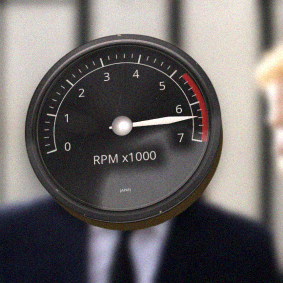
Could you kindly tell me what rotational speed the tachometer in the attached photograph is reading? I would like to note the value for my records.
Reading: 6400 rpm
